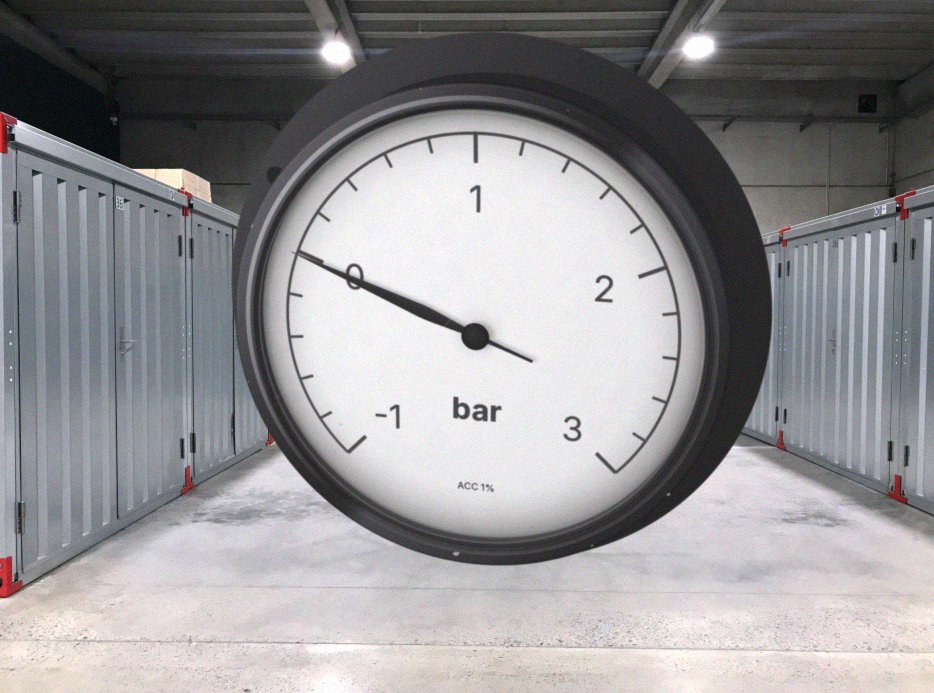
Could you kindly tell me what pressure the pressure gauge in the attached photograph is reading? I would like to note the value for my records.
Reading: 0 bar
